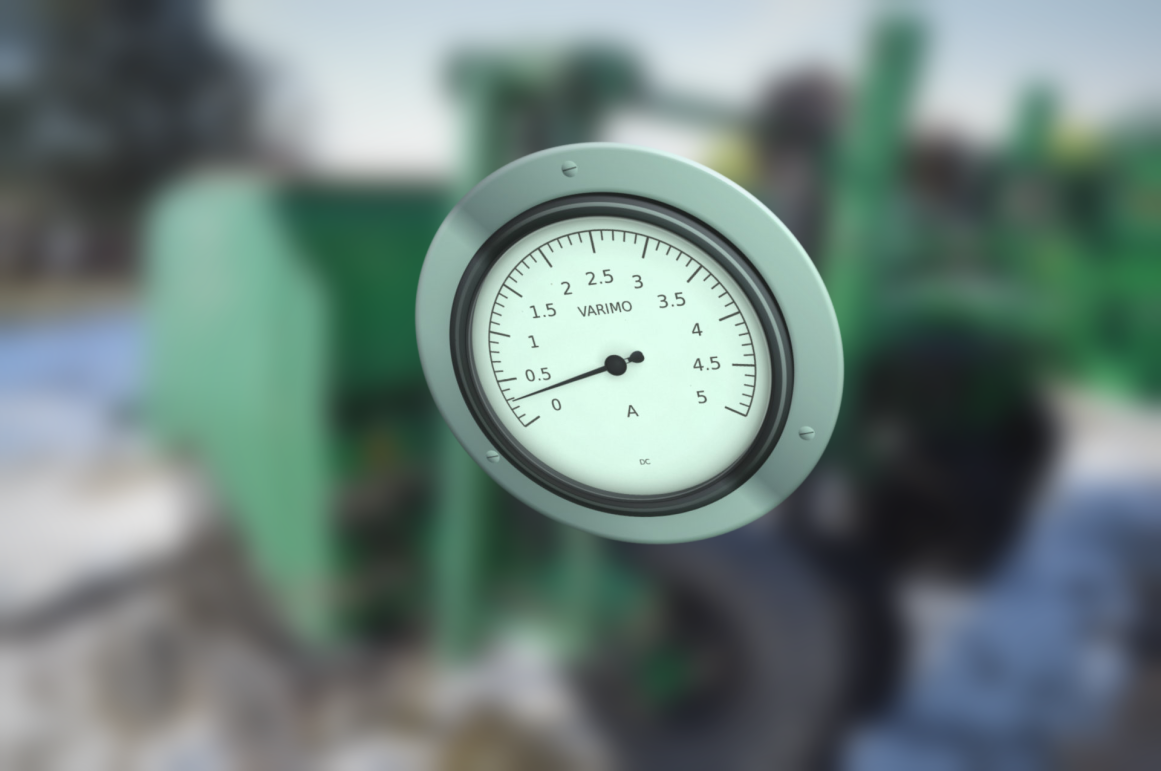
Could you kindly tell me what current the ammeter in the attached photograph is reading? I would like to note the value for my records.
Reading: 0.3 A
